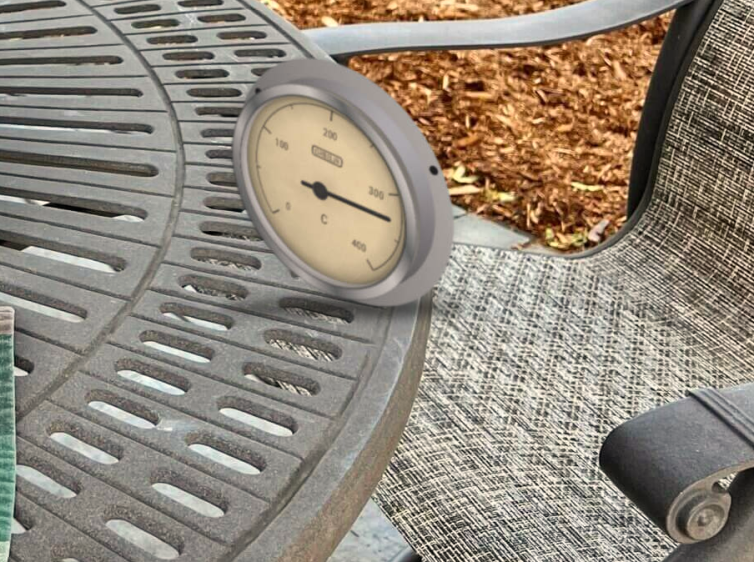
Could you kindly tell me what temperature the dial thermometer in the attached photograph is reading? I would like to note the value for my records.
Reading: 325 °C
